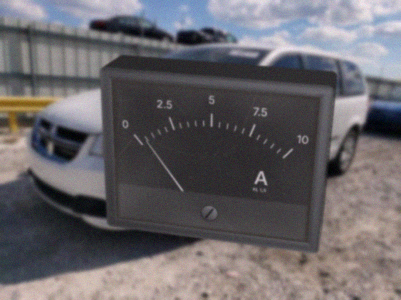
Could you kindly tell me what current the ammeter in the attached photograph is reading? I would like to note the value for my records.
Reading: 0.5 A
